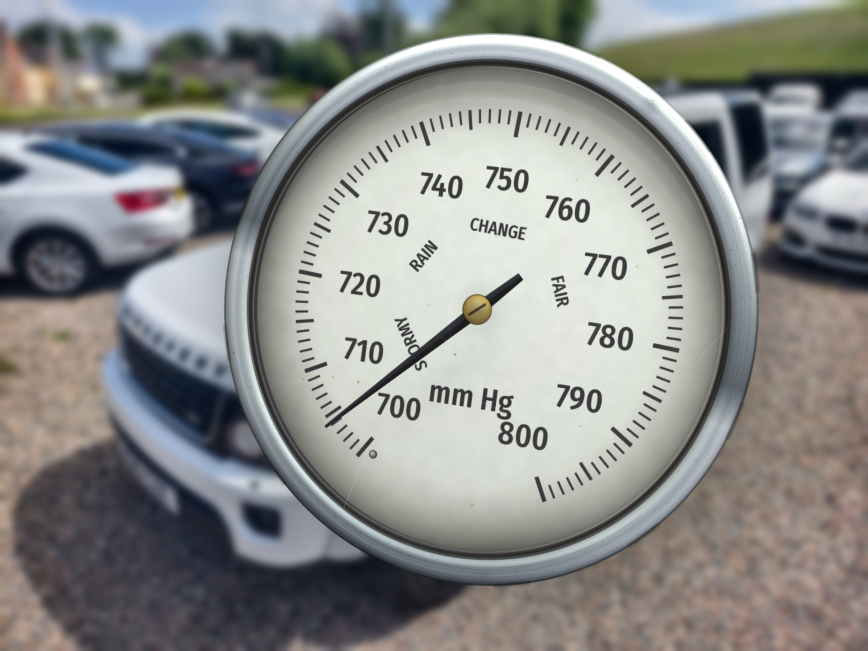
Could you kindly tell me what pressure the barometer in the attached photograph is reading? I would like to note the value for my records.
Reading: 704 mmHg
